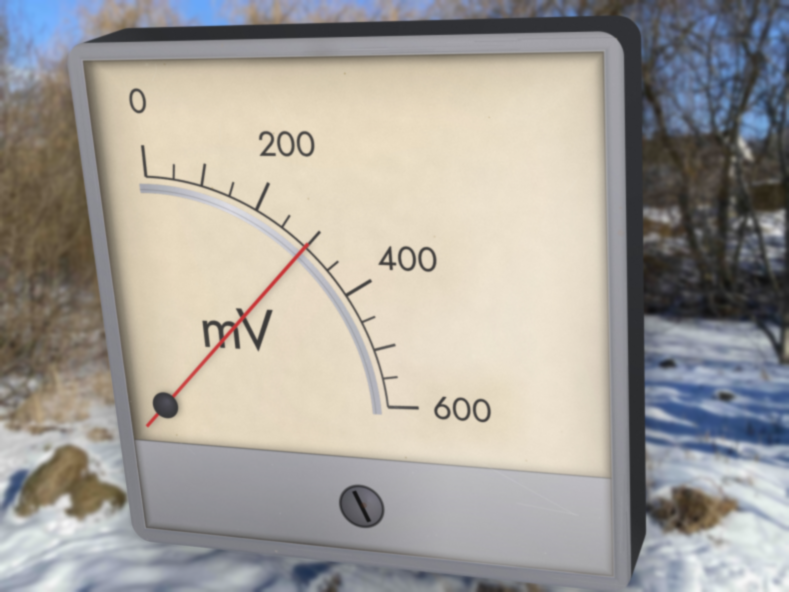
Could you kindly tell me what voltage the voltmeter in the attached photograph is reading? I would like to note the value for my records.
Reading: 300 mV
